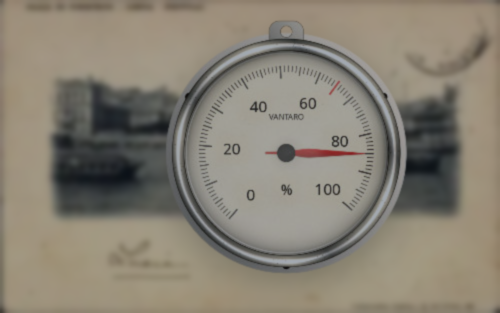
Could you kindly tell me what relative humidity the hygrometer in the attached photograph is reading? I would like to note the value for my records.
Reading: 85 %
